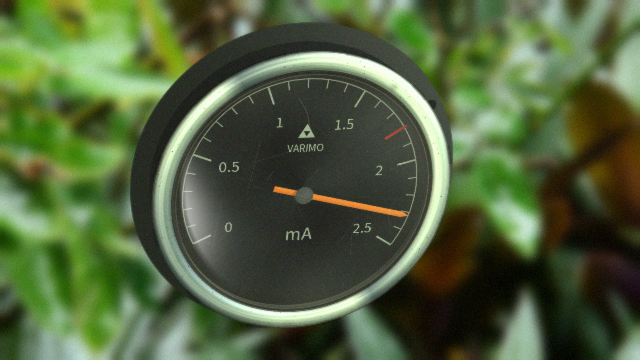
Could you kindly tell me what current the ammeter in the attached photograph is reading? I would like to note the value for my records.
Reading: 2.3 mA
